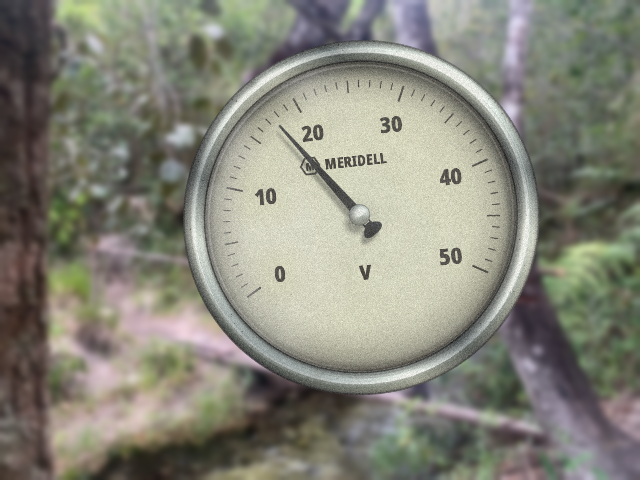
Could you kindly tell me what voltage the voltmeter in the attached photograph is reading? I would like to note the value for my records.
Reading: 17.5 V
